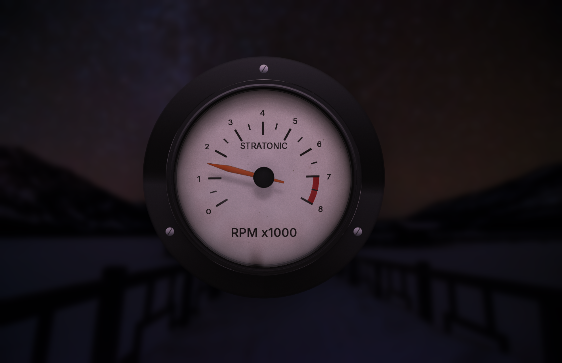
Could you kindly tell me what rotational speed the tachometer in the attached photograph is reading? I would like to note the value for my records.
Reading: 1500 rpm
